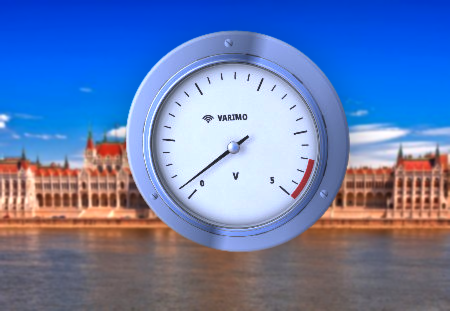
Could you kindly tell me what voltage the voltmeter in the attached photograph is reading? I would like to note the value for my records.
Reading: 0.2 V
